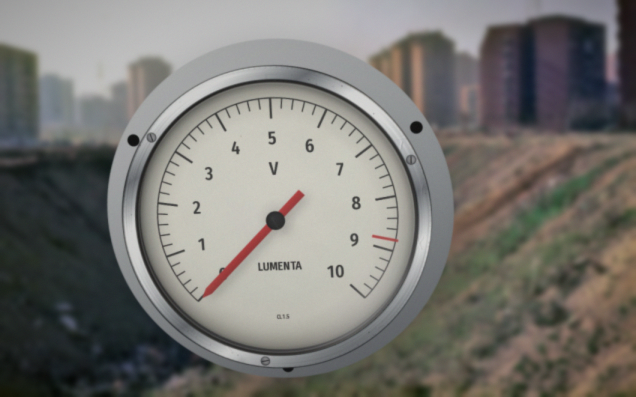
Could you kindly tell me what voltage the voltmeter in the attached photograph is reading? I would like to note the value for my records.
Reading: 0 V
